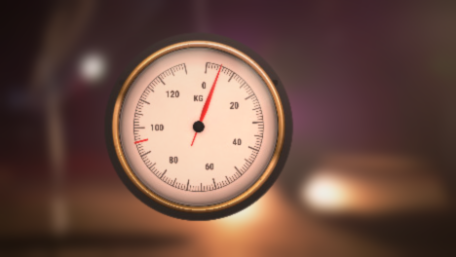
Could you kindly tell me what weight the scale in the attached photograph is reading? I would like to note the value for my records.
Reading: 5 kg
